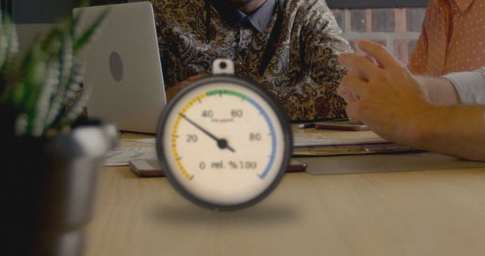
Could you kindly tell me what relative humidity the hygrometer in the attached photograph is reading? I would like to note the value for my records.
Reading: 30 %
